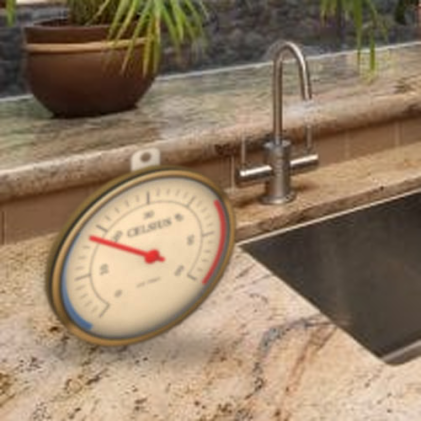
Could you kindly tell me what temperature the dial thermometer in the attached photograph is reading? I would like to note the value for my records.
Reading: 18 °C
